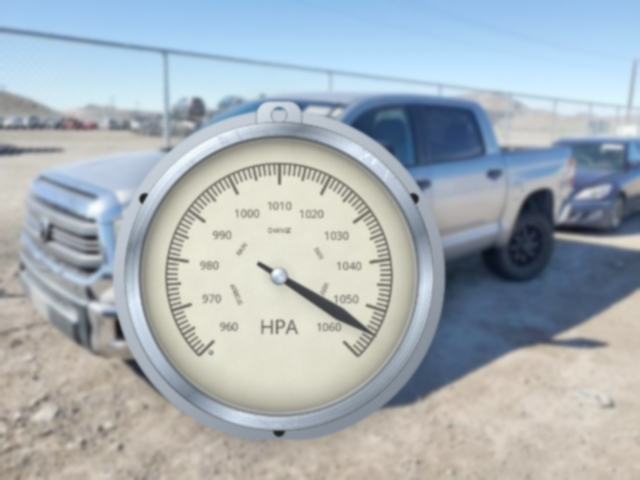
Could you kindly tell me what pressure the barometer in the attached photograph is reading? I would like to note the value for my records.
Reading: 1055 hPa
